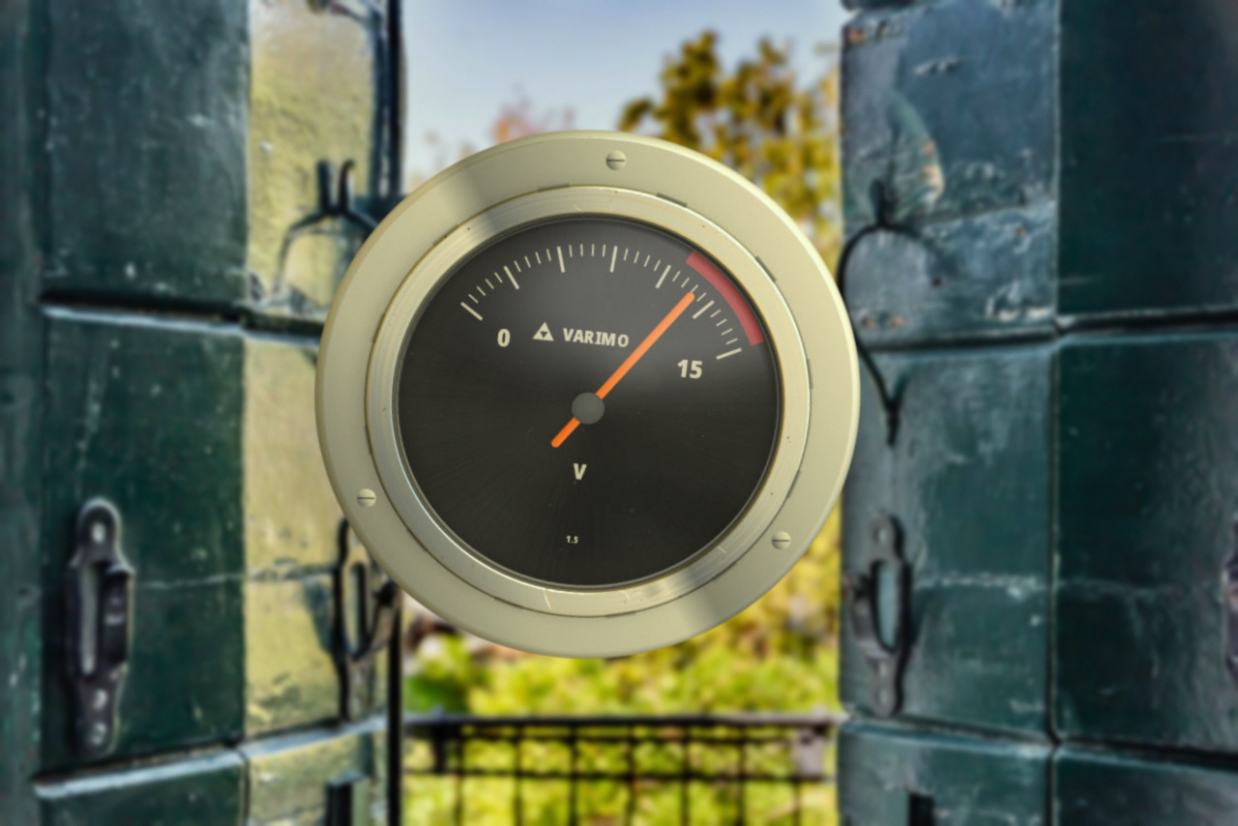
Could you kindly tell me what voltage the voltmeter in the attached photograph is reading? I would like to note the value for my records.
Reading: 11.5 V
